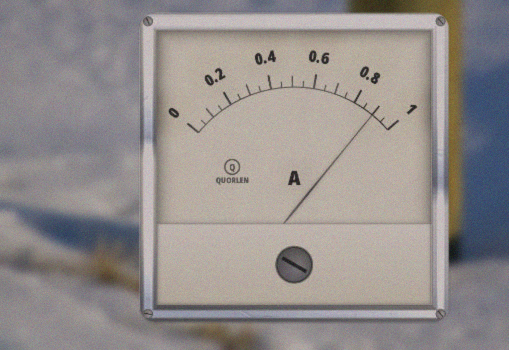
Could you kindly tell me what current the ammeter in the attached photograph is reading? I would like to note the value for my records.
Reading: 0.9 A
